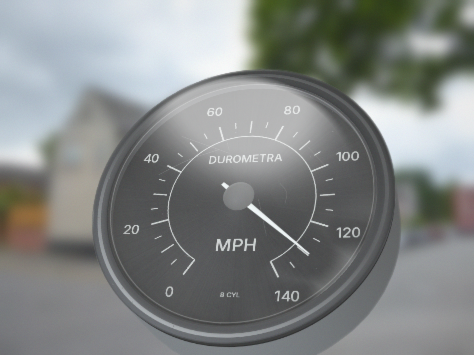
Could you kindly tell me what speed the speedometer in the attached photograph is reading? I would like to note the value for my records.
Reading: 130 mph
